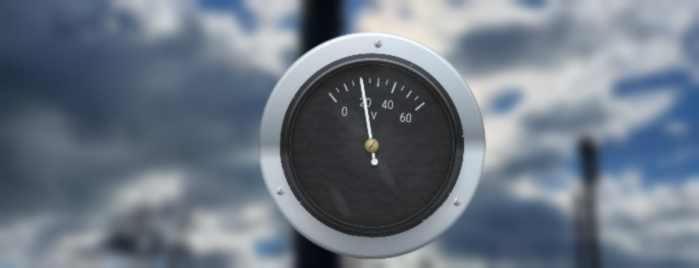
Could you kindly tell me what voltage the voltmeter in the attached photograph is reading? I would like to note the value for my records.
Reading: 20 V
